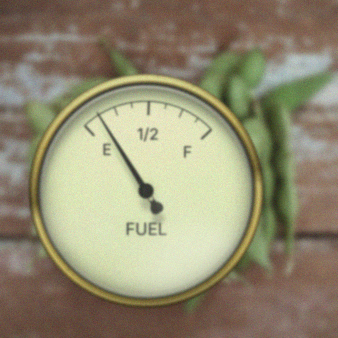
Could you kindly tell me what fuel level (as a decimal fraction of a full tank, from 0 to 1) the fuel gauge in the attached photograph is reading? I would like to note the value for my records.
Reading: 0.125
